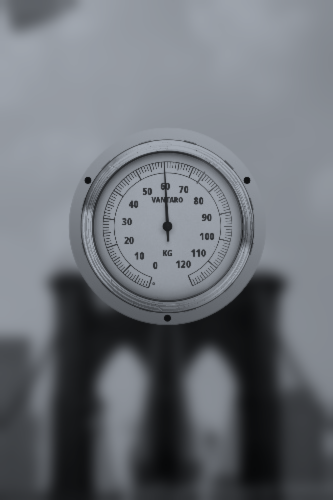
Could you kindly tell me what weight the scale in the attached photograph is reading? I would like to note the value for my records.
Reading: 60 kg
